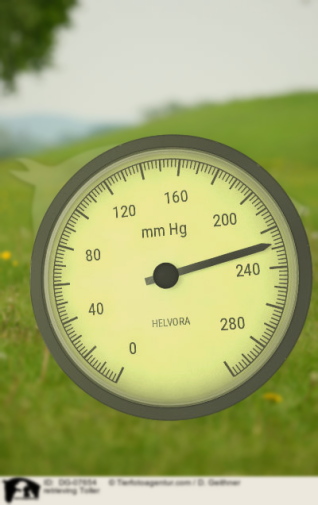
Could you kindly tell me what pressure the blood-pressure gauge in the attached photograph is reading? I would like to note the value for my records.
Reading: 228 mmHg
